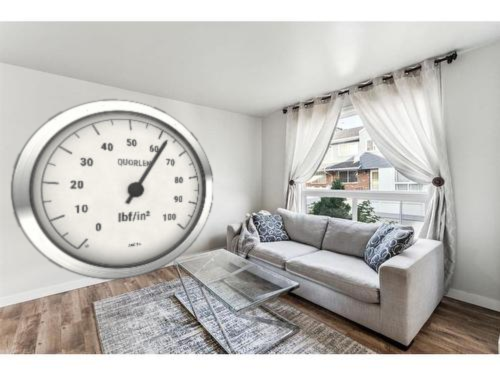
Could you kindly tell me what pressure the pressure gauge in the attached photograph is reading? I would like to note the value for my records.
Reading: 62.5 psi
